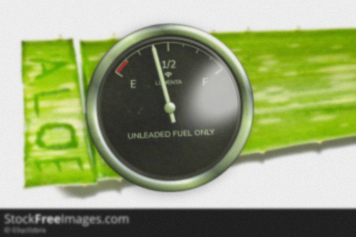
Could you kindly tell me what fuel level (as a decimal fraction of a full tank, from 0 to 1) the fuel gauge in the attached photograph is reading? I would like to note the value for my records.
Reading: 0.375
